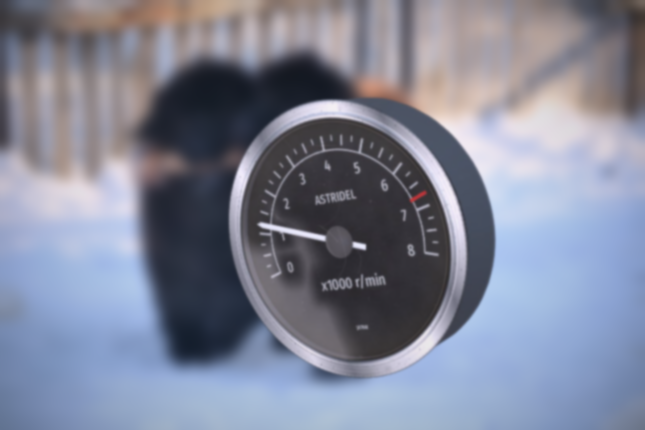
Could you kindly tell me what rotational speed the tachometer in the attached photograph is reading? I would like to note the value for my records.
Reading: 1250 rpm
